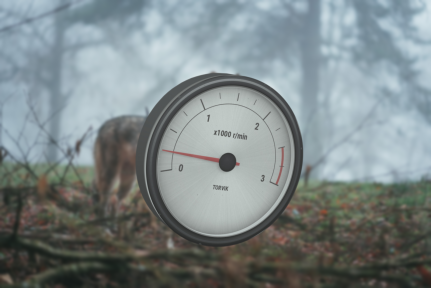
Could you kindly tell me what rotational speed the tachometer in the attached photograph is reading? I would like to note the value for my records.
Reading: 250 rpm
